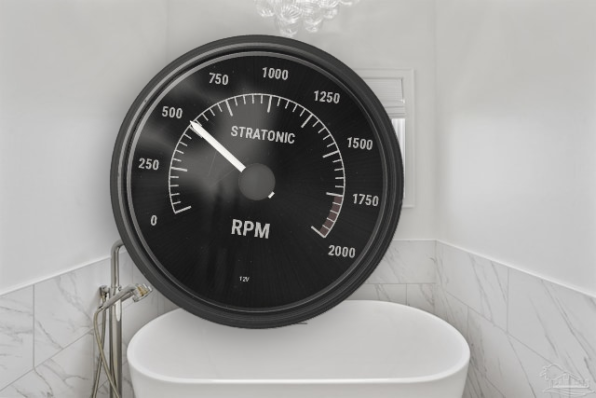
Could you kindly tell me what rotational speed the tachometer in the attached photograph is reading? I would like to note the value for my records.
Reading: 525 rpm
